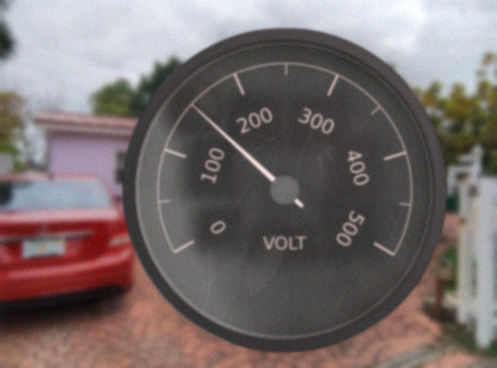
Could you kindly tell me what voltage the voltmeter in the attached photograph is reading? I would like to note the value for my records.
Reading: 150 V
